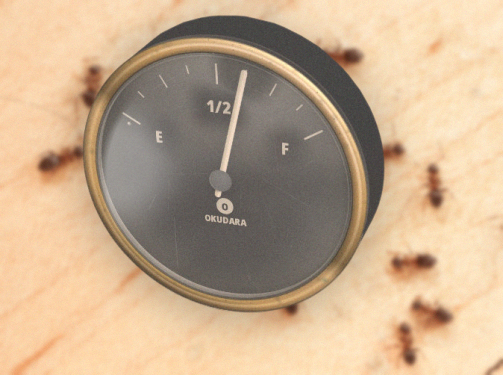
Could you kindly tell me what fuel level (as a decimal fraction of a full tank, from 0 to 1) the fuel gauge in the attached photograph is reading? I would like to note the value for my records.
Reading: 0.625
